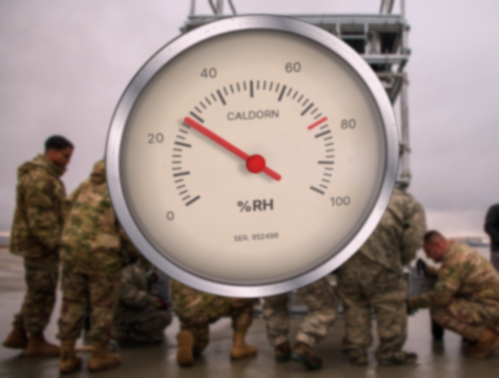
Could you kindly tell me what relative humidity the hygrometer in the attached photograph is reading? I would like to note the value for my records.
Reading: 28 %
